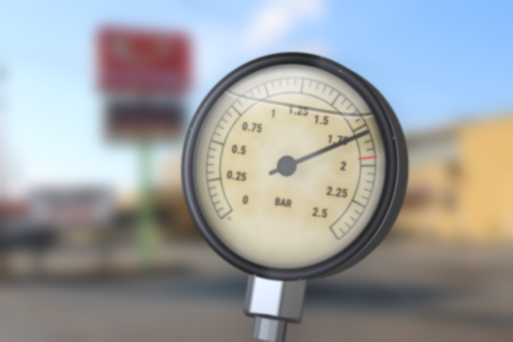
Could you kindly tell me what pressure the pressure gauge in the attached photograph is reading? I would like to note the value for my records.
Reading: 1.8 bar
